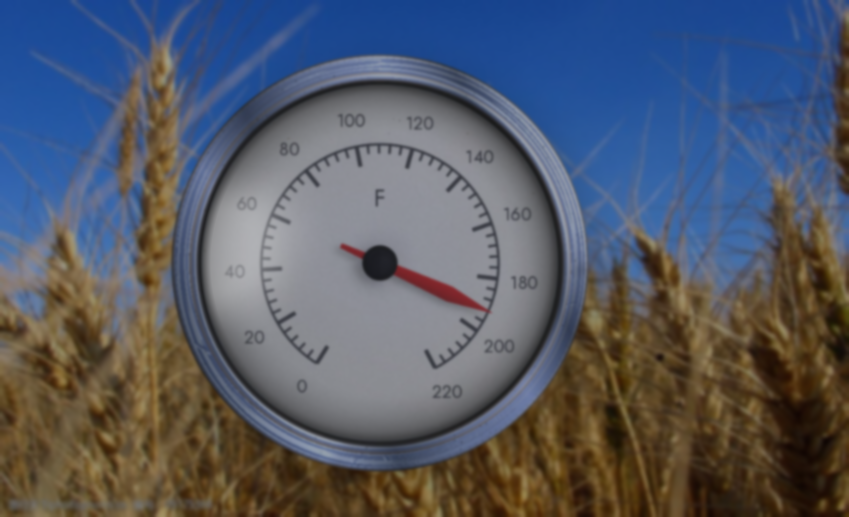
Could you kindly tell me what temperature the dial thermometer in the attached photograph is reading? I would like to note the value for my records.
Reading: 192 °F
